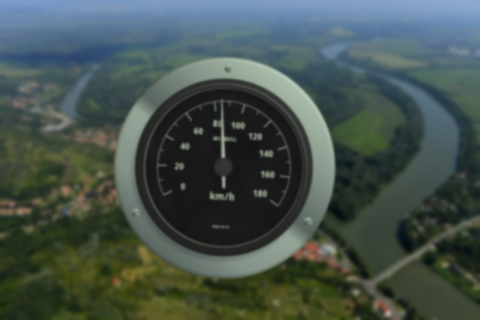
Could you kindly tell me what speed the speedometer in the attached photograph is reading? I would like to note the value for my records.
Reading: 85 km/h
